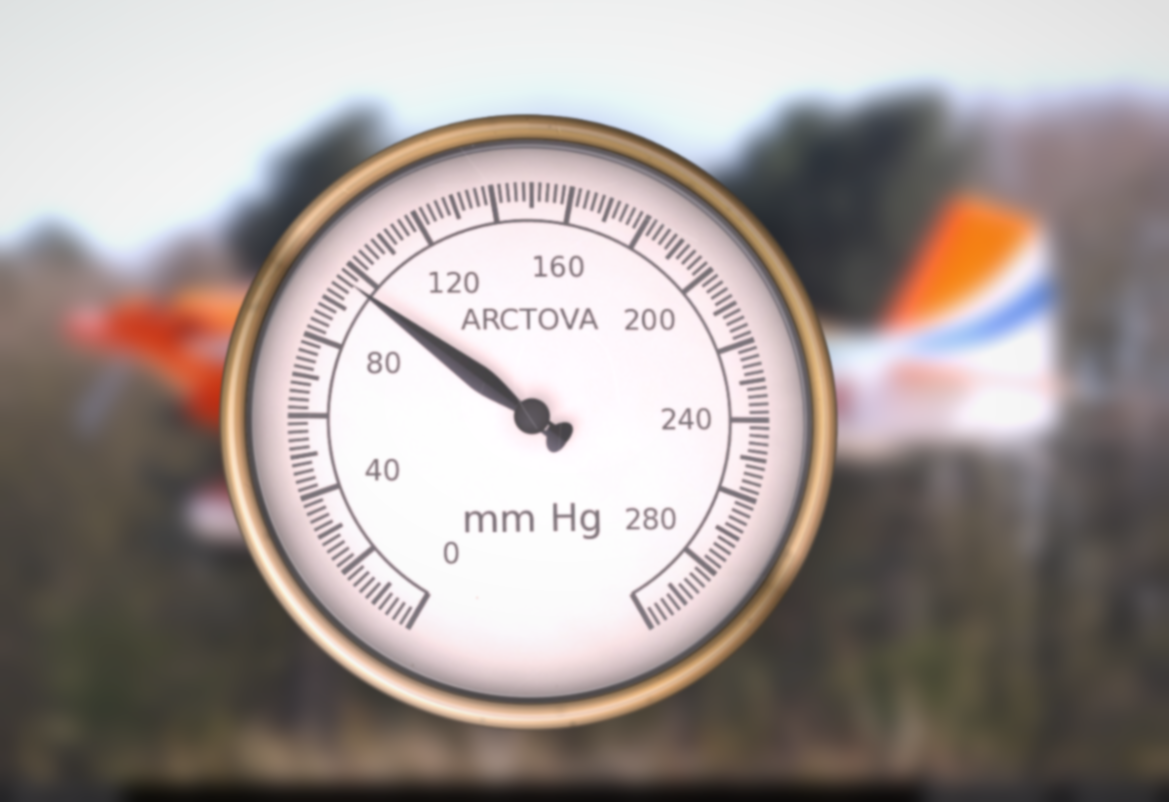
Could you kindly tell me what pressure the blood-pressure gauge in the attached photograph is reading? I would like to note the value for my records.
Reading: 96 mmHg
